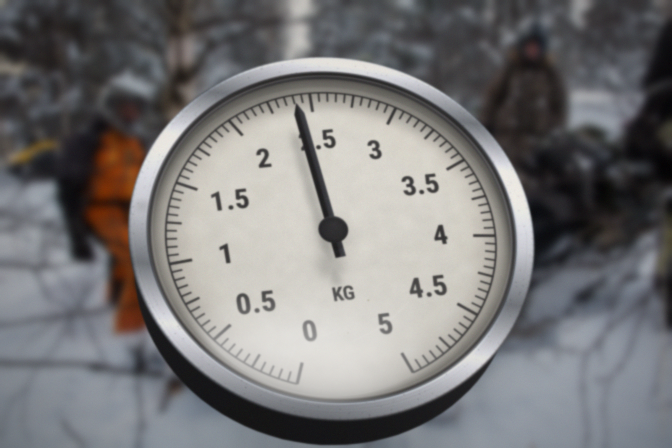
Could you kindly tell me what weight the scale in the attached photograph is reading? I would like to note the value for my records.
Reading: 2.4 kg
